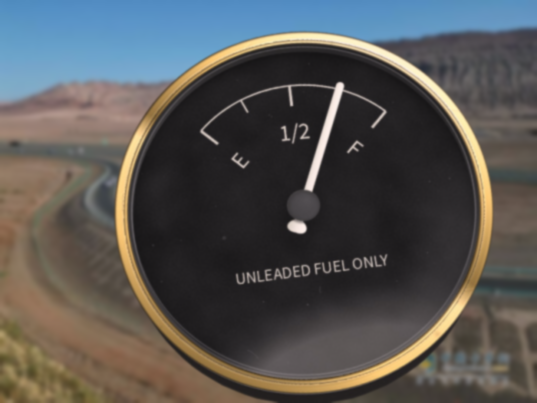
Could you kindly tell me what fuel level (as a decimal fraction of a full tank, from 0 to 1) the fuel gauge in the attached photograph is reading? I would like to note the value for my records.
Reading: 0.75
